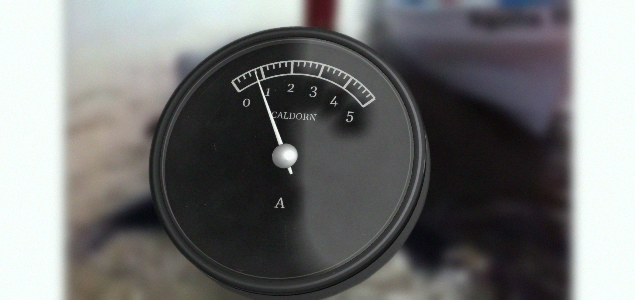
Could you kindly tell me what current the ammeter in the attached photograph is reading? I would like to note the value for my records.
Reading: 0.8 A
